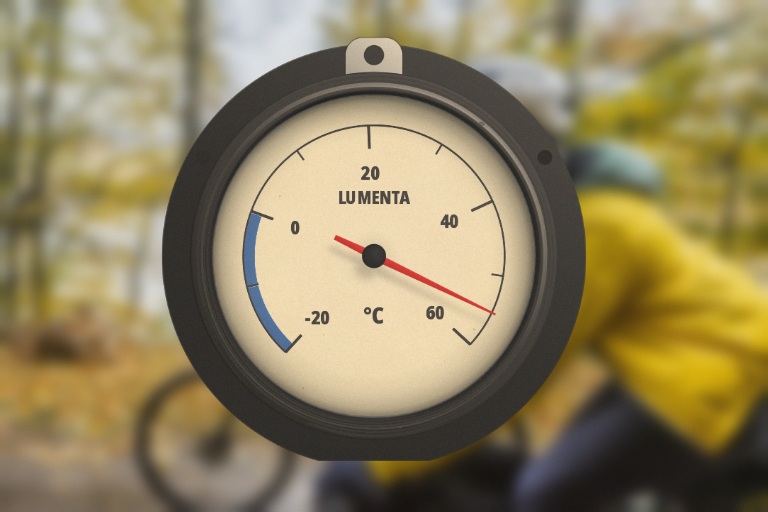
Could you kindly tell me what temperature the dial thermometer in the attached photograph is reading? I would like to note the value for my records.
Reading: 55 °C
